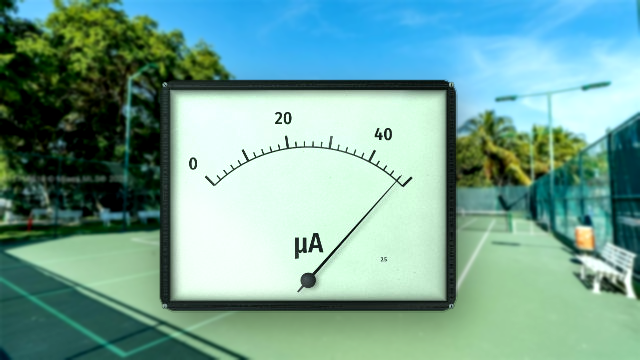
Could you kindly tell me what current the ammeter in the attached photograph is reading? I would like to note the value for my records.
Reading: 48 µA
